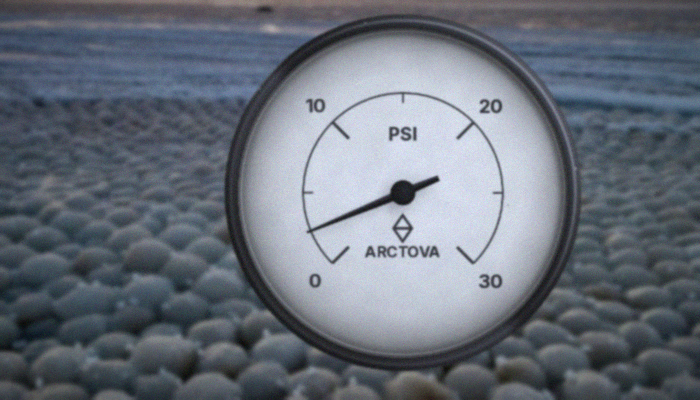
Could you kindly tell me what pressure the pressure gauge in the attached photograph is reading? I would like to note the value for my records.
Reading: 2.5 psi
